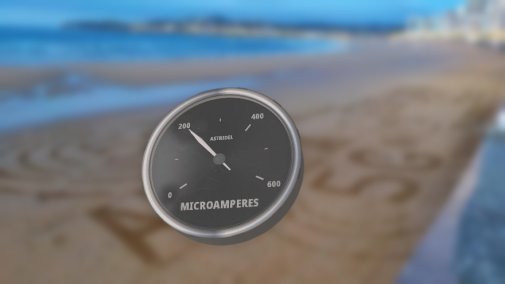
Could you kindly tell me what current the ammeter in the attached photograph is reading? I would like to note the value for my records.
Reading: 200 µA
